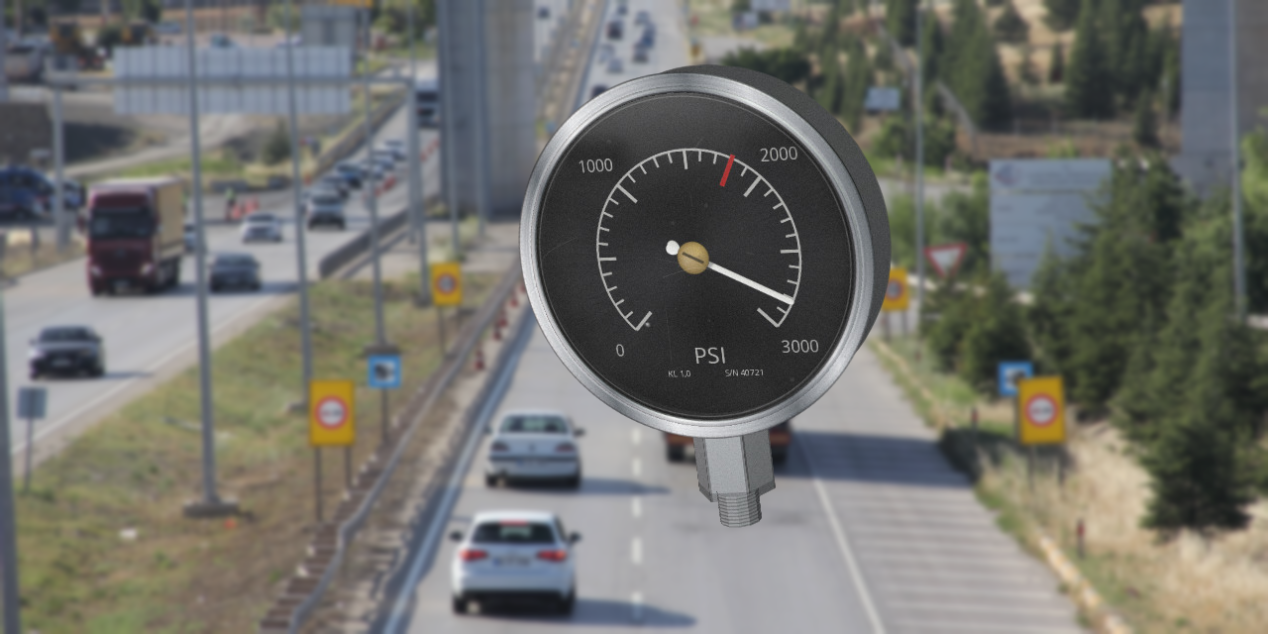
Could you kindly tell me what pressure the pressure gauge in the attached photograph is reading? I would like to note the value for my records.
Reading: 2800 psi
